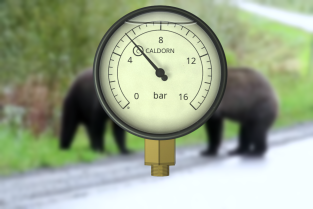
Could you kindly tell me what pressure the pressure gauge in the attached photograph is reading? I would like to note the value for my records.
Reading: 5.5 bar
